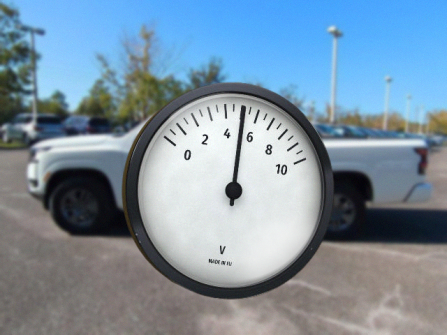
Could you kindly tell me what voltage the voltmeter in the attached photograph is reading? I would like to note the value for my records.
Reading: 5 V
